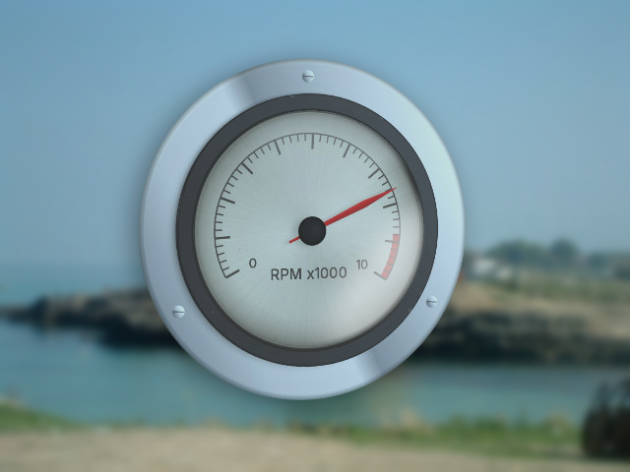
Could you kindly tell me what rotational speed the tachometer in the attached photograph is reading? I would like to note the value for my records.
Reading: 7600 rpm
